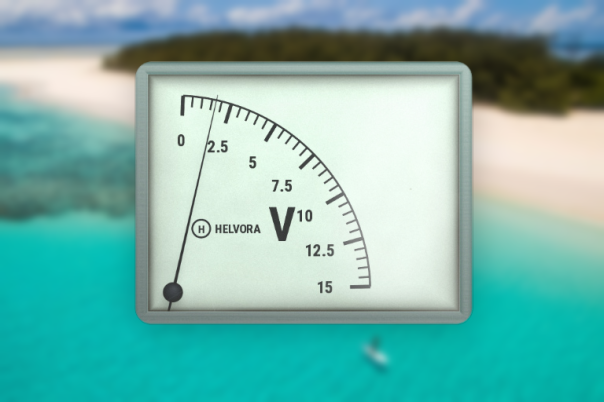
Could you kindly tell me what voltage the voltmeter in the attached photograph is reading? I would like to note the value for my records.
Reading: 1.75 V
